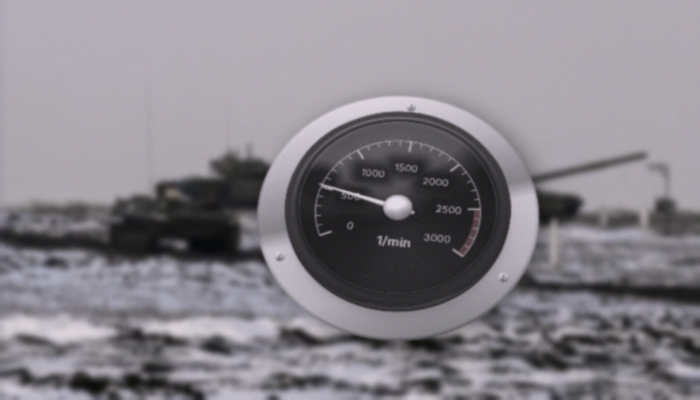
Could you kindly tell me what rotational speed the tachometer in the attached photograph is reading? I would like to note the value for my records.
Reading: 500 rpm
